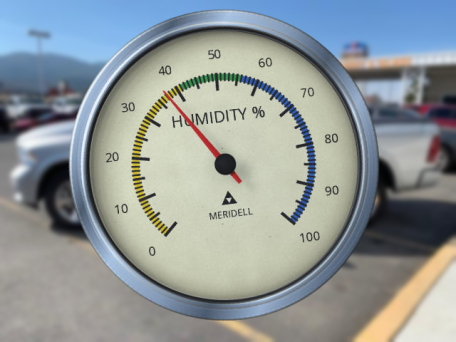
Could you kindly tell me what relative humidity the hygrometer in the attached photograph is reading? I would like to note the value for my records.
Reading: 37 %
